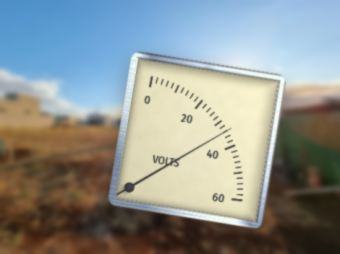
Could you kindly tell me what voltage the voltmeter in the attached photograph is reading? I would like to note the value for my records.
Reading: 34 V
